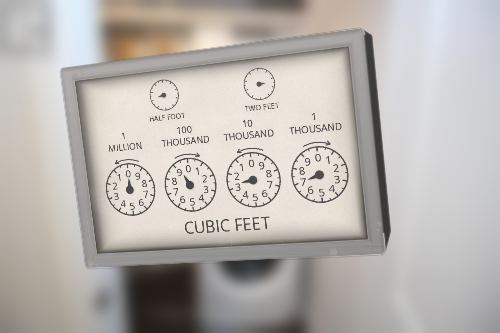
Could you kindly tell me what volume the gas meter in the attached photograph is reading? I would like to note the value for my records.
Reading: 992700 ft³
